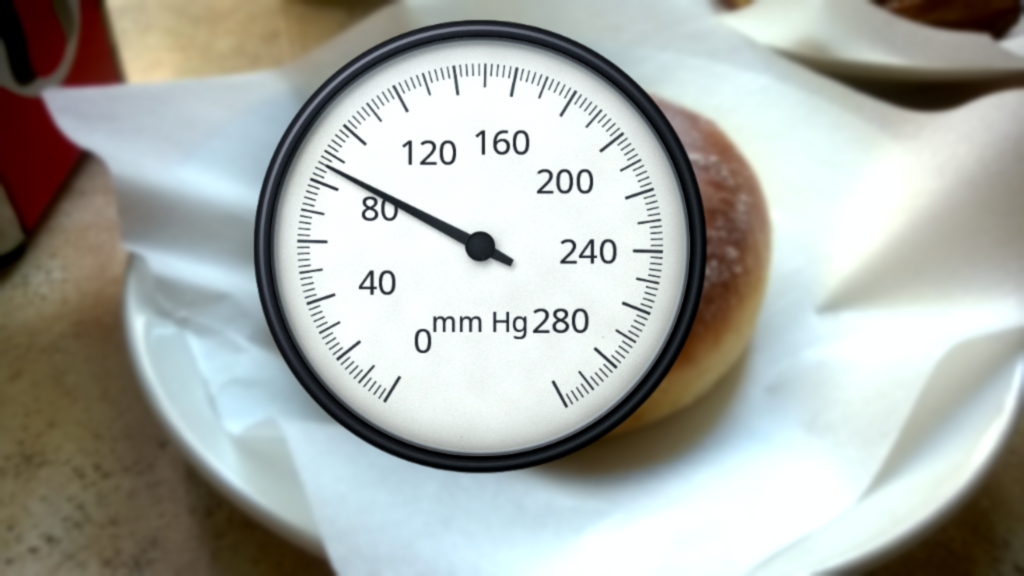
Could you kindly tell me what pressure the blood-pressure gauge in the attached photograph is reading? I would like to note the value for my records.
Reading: 86 mmHg
